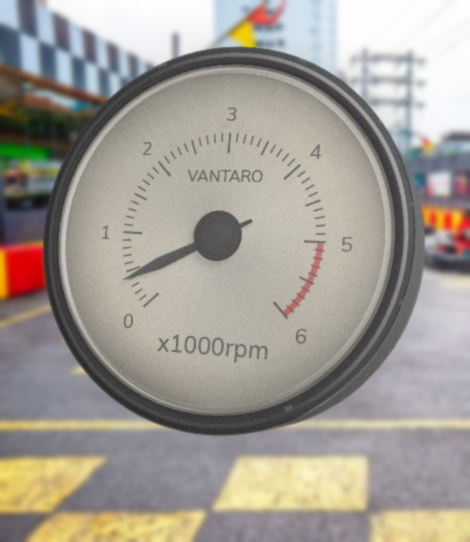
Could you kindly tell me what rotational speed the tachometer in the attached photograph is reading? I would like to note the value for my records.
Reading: 400 rpm
